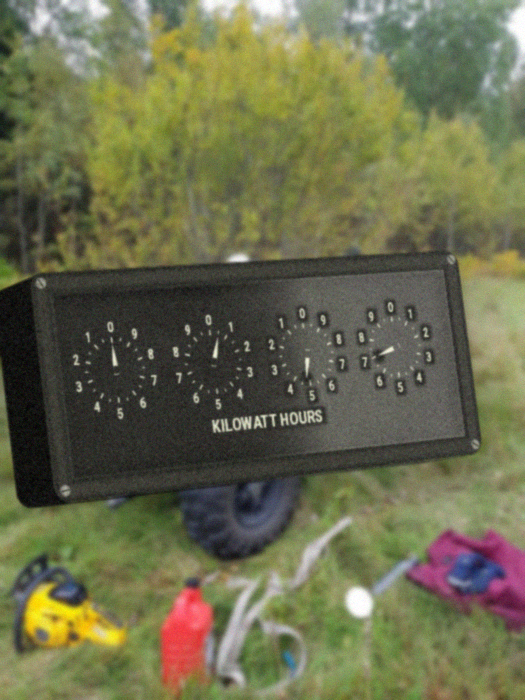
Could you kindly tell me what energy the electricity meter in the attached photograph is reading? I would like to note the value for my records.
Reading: 47 kWh
